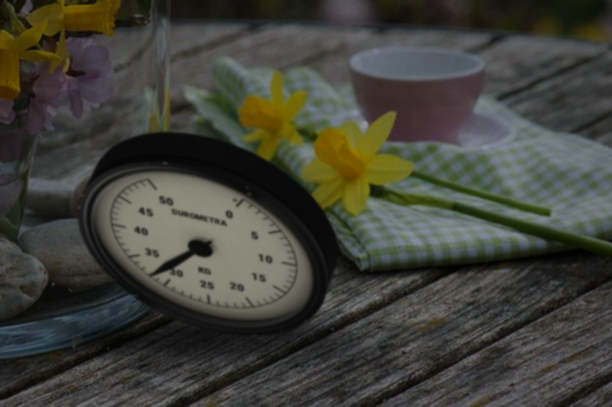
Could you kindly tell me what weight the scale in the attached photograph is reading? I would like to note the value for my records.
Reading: 32 kg
